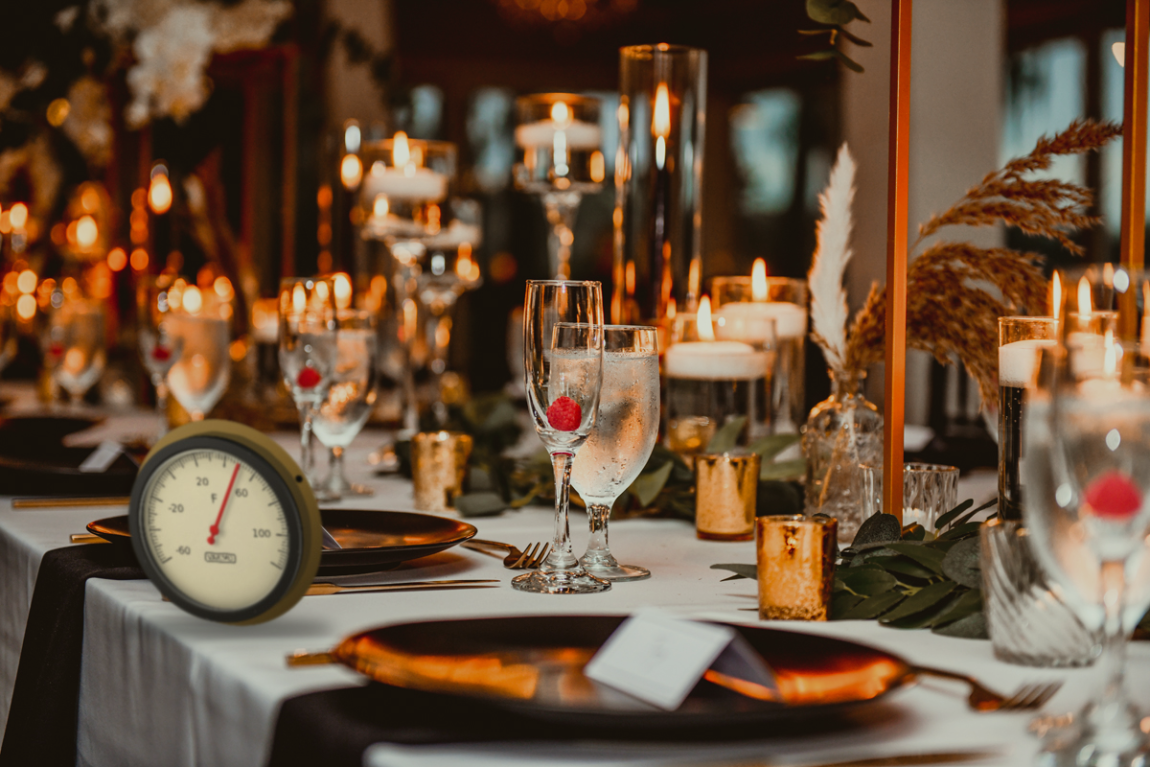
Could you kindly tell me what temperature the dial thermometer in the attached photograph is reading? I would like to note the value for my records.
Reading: 50 °F
